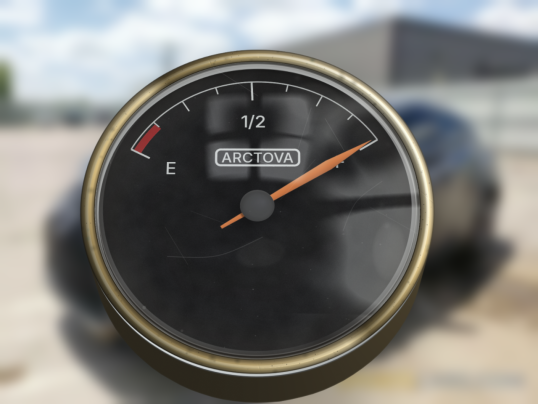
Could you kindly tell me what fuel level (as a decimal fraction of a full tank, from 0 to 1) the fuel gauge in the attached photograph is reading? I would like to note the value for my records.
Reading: 1
